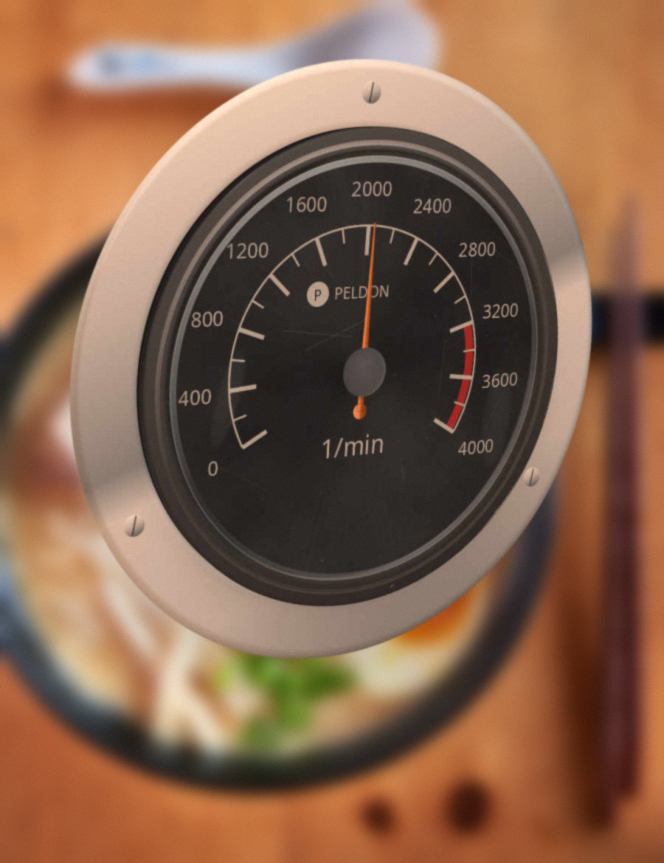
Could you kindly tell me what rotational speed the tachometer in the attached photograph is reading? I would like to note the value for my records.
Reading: 2000 rpm
